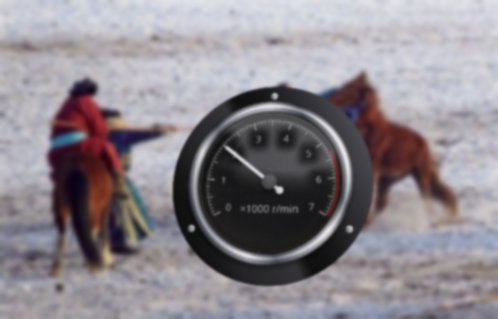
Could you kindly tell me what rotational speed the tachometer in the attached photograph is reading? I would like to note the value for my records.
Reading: 2000 rpm
